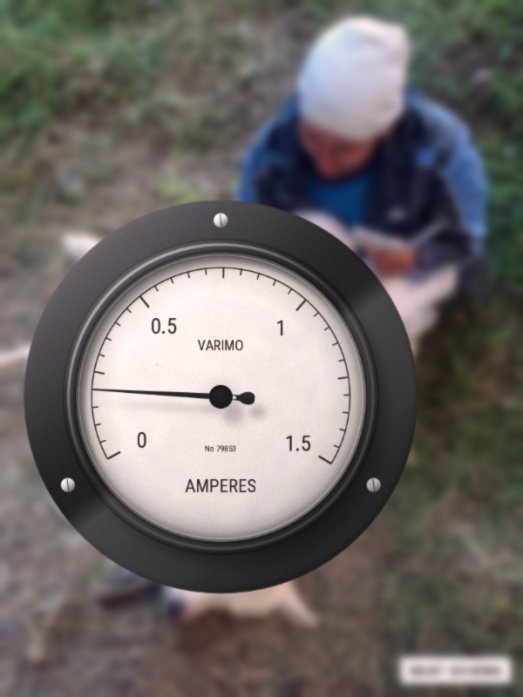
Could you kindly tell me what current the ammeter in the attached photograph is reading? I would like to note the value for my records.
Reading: 0.2 A
